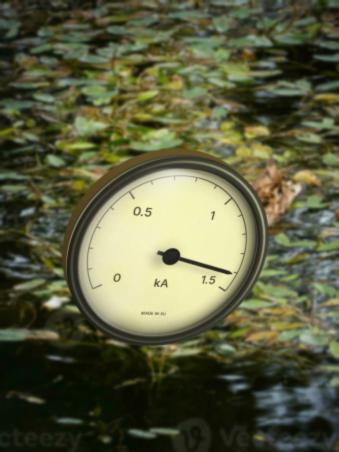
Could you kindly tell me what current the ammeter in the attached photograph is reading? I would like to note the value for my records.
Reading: 1.4 kA
